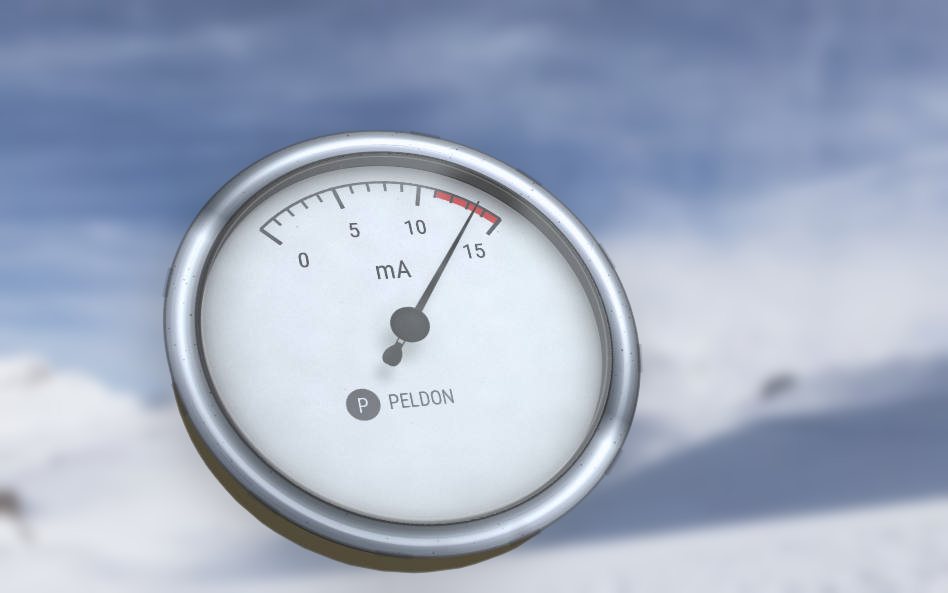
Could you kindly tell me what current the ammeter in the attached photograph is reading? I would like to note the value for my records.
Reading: 13.5 mA
